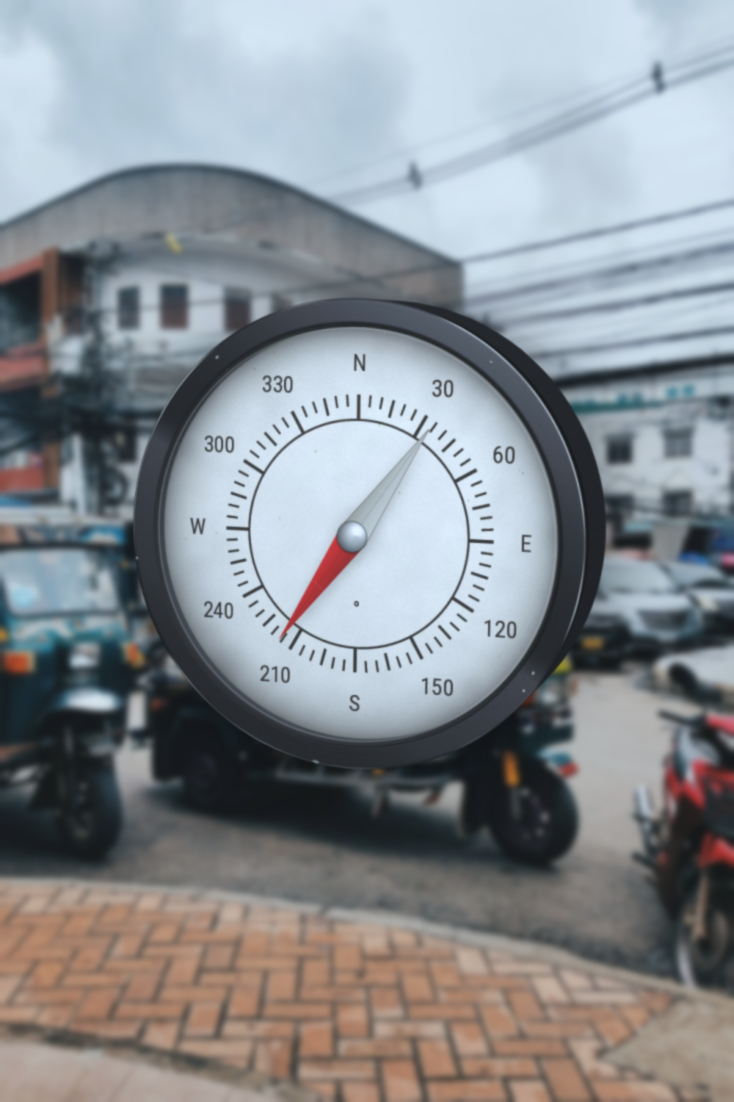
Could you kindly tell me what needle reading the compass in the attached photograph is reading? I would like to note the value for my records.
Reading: 215 °
